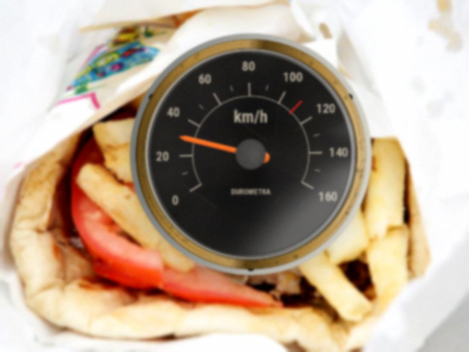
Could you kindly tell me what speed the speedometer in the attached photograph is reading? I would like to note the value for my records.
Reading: 30 km/h
